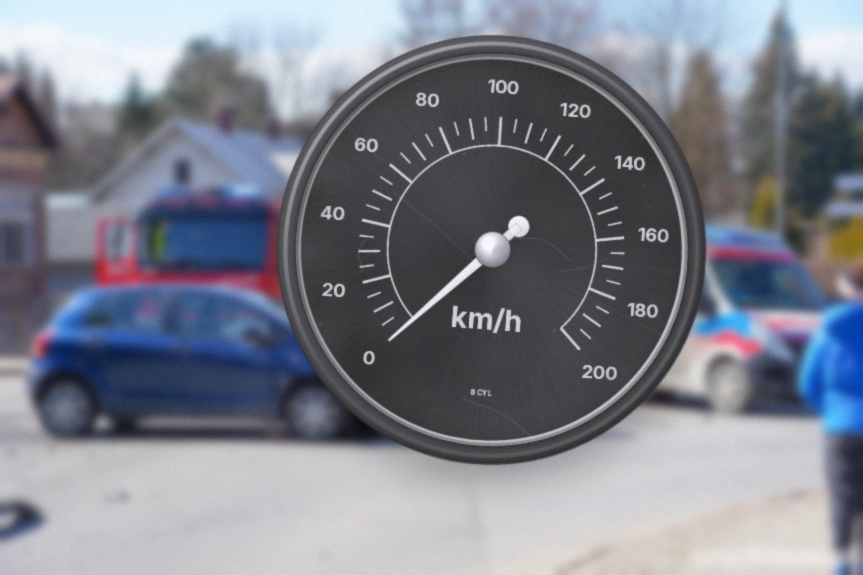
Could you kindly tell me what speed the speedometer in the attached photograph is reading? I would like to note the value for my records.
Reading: 0 km/h
